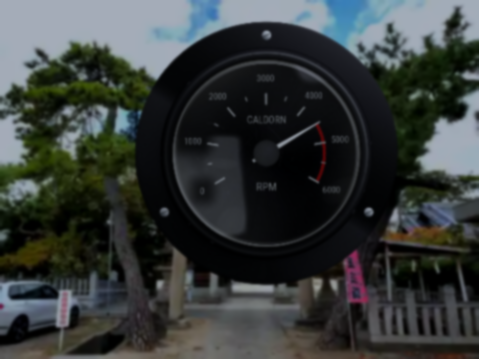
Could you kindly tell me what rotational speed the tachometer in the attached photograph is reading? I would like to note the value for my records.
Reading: 4500 rpm
